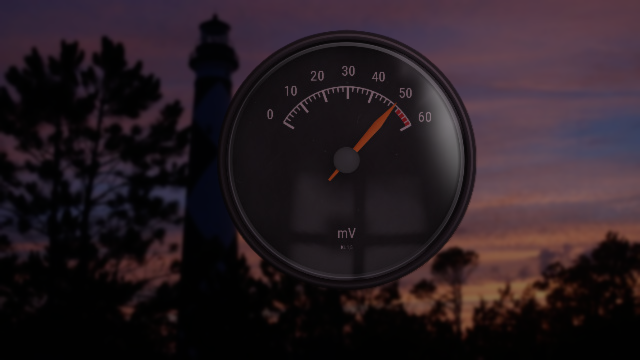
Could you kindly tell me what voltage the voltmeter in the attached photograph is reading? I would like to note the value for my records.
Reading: 50 mV
